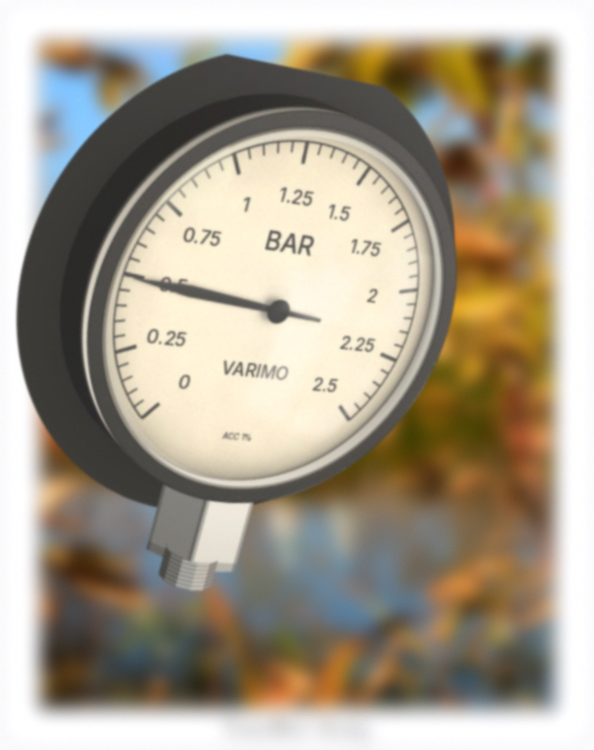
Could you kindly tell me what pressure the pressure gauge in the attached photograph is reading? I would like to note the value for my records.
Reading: 0.5 bar
